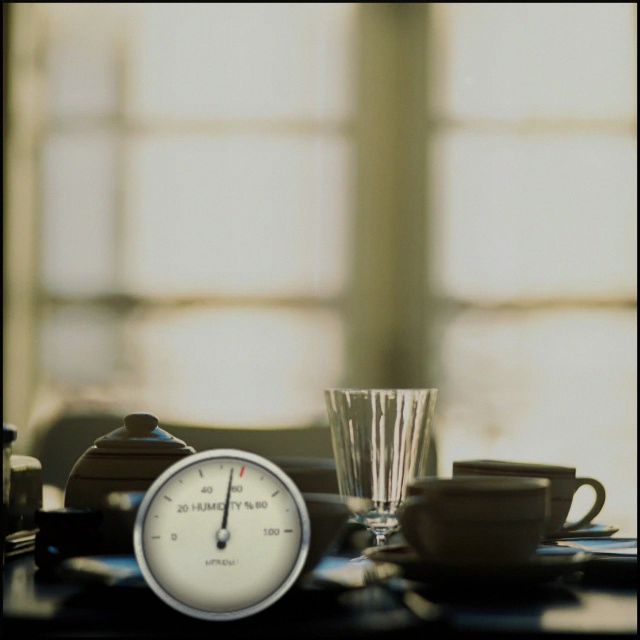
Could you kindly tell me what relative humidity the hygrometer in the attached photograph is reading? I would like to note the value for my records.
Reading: 55 %
